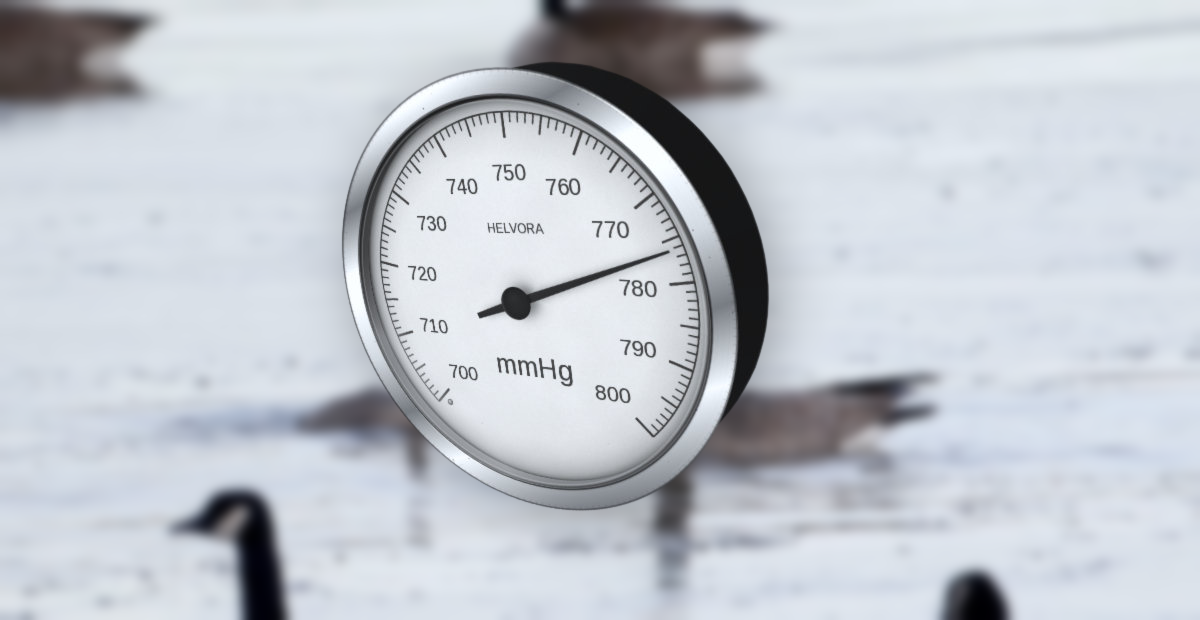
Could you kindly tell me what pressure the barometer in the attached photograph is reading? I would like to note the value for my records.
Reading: 776 mmHg
